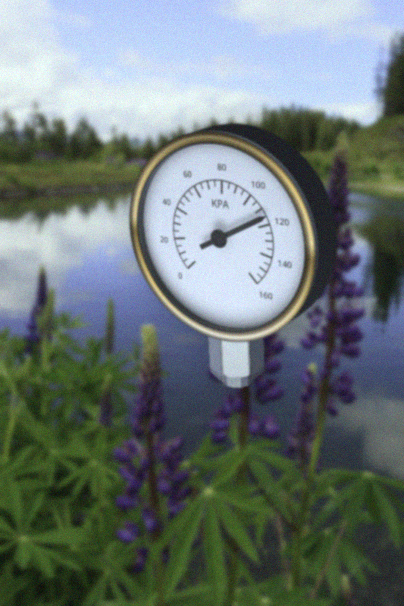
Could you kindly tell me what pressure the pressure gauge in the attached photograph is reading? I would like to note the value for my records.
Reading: 115 kPa
